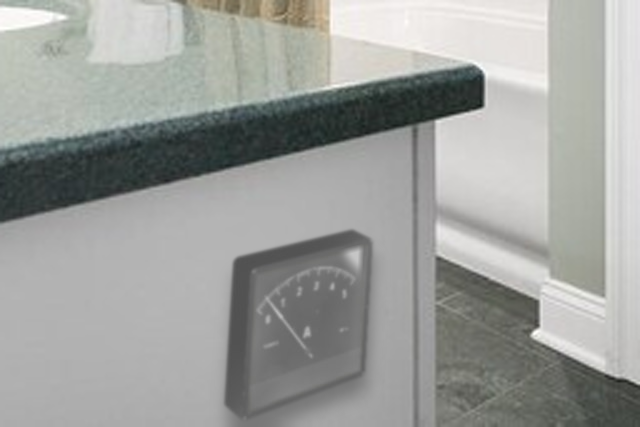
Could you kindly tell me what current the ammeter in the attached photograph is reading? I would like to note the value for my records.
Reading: 0.5 A
